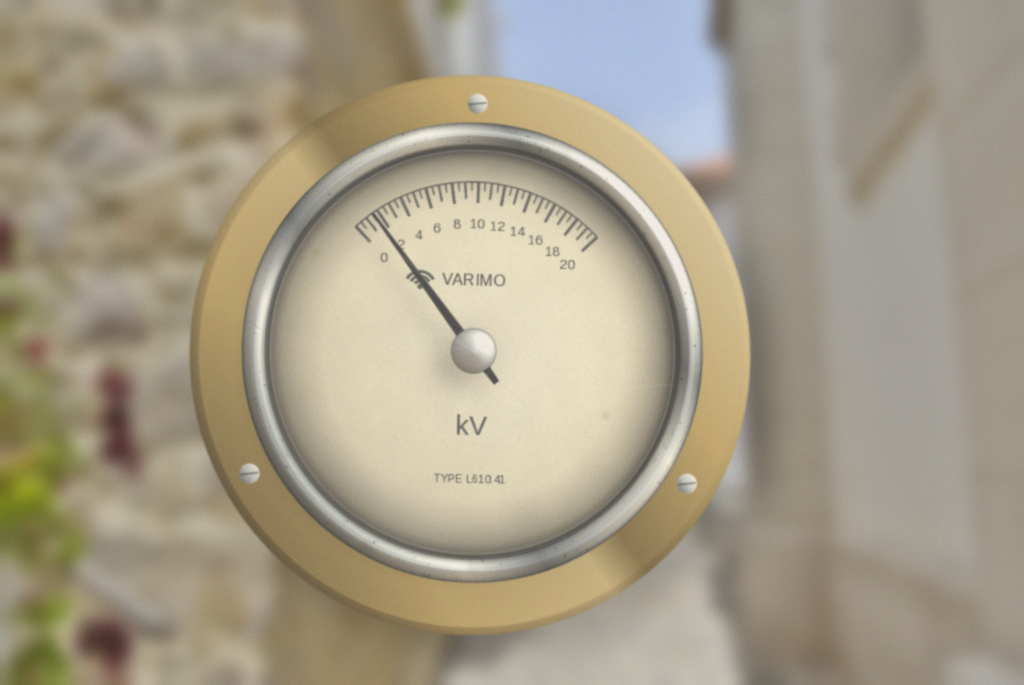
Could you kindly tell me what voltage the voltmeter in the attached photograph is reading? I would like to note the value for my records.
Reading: 1.5 kV
